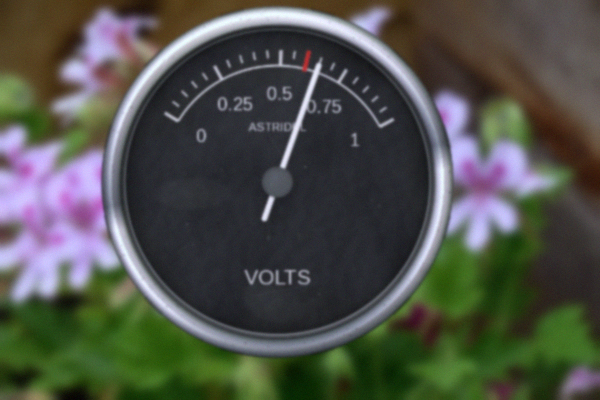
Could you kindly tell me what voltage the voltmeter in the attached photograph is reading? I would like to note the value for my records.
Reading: 0.65 V
